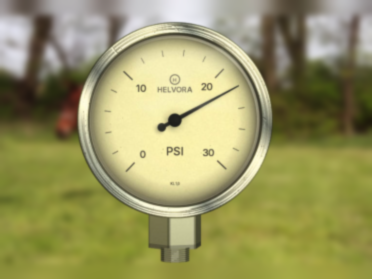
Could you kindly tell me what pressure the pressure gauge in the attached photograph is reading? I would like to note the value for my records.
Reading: 22 psi
